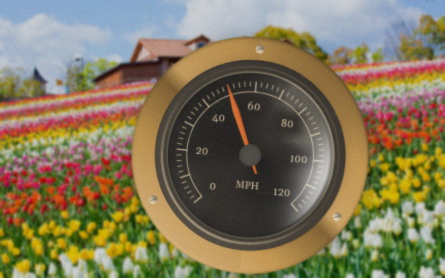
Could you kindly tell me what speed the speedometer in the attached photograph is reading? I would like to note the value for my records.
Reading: 50 mph
